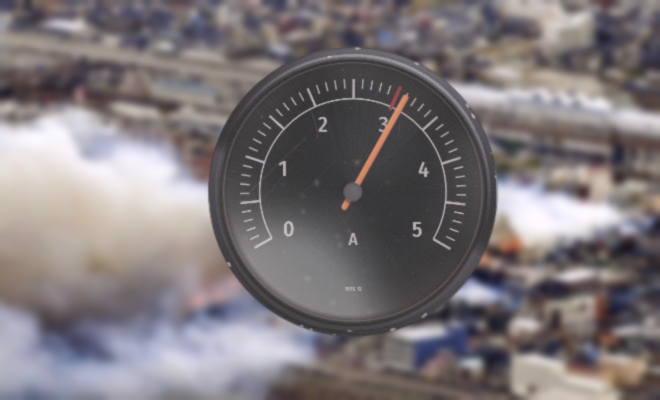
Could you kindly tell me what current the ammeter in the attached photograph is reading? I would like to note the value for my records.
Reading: 3.1 A
